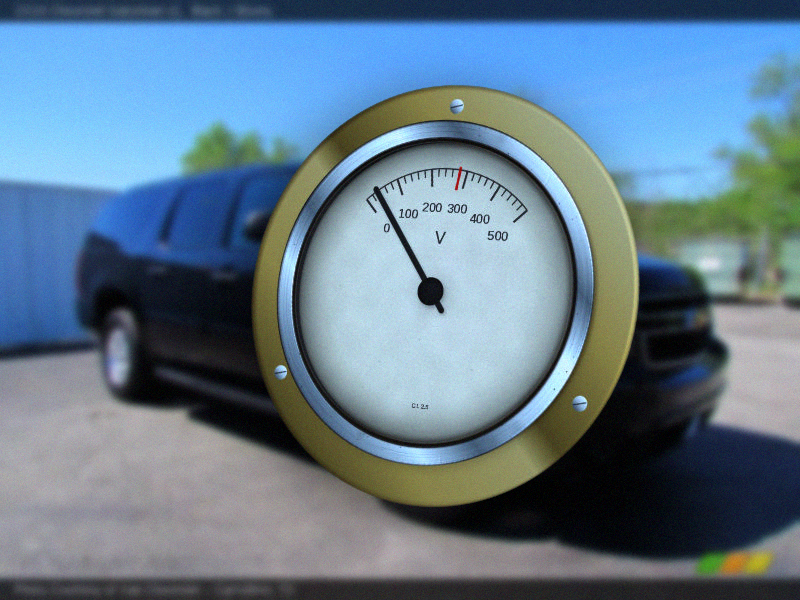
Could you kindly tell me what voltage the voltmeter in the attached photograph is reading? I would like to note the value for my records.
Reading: 40 V
